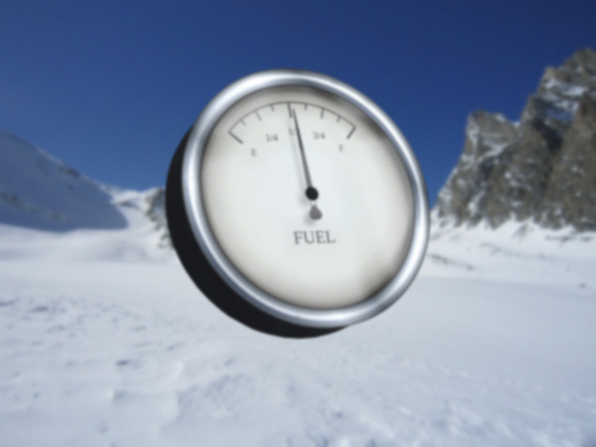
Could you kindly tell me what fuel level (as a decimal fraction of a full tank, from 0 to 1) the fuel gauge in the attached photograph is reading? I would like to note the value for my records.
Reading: 0.5
